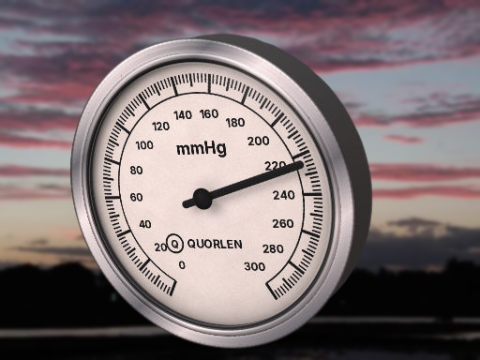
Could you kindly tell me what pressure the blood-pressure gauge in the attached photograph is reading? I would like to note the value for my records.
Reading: 224 mmHg
